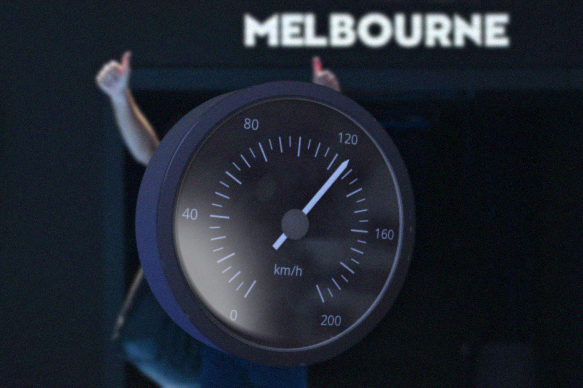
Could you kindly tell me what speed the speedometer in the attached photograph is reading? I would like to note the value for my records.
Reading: 125 km/h
